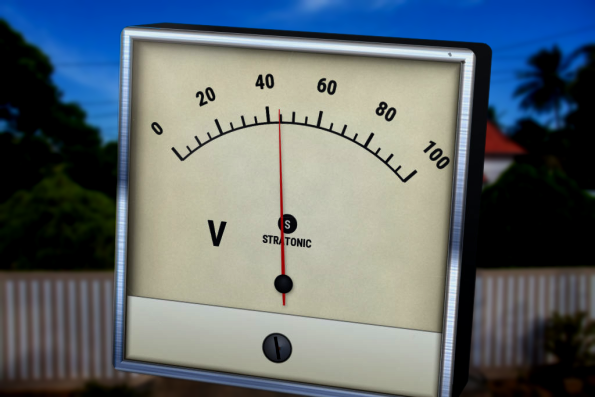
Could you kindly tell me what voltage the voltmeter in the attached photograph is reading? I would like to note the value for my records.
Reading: 45 V
